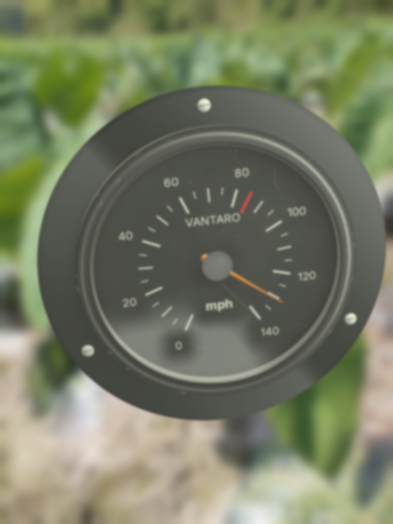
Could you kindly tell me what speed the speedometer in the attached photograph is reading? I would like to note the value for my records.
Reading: 130 mph
